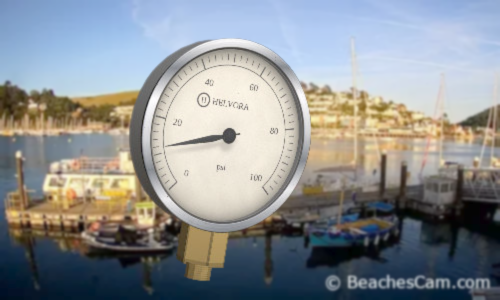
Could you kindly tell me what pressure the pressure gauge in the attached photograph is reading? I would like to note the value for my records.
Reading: 12 psi
